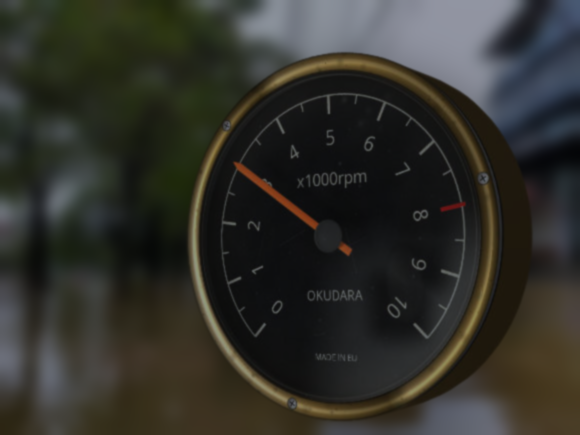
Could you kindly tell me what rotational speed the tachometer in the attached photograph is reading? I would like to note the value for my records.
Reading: 3000 rpm
